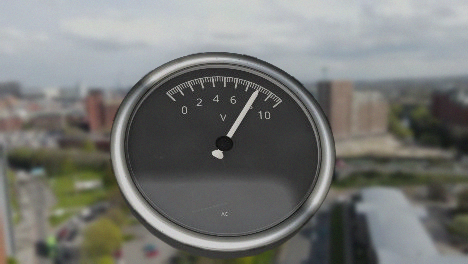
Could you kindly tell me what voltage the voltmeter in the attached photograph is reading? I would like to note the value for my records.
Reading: 8 V
